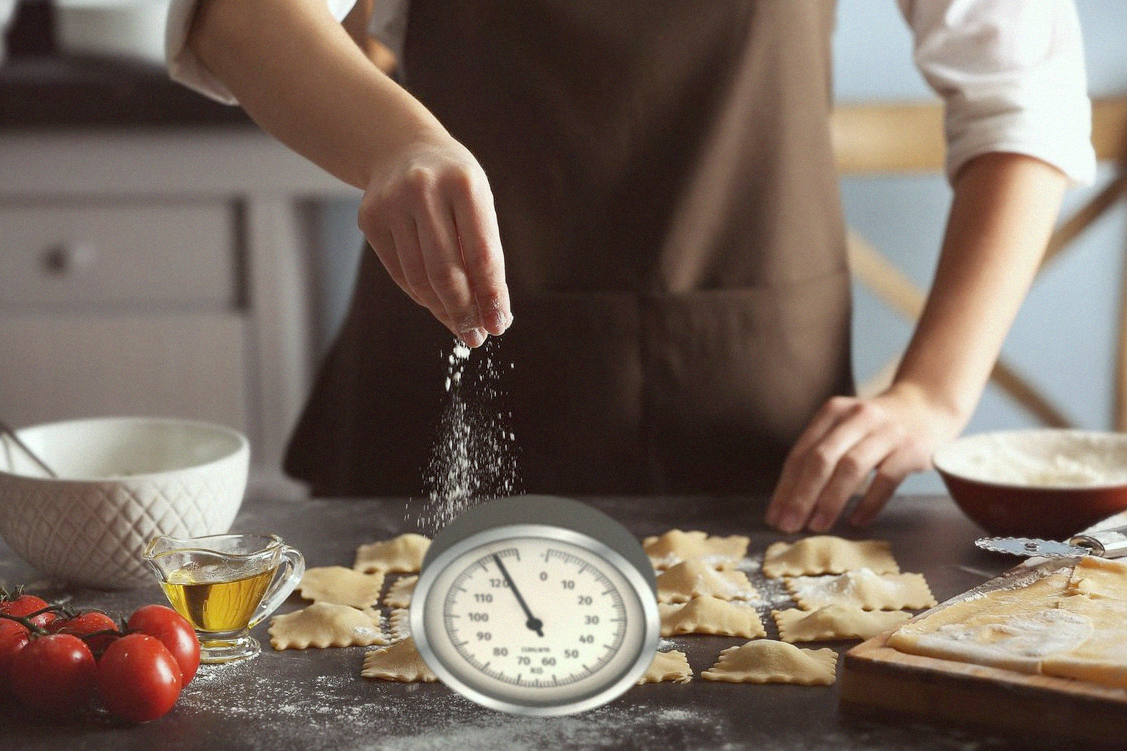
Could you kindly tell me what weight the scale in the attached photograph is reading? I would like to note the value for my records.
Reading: 125 kg
